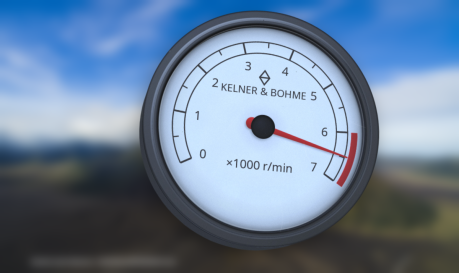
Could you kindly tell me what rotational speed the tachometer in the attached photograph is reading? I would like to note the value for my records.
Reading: 6500 rpm
